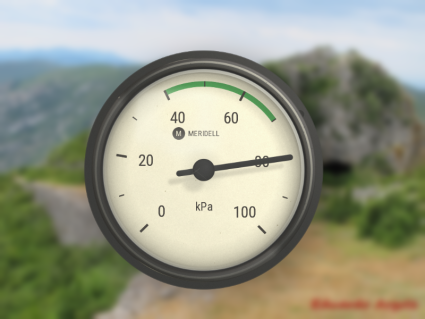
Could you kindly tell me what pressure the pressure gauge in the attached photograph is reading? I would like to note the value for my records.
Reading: 80 kPa
